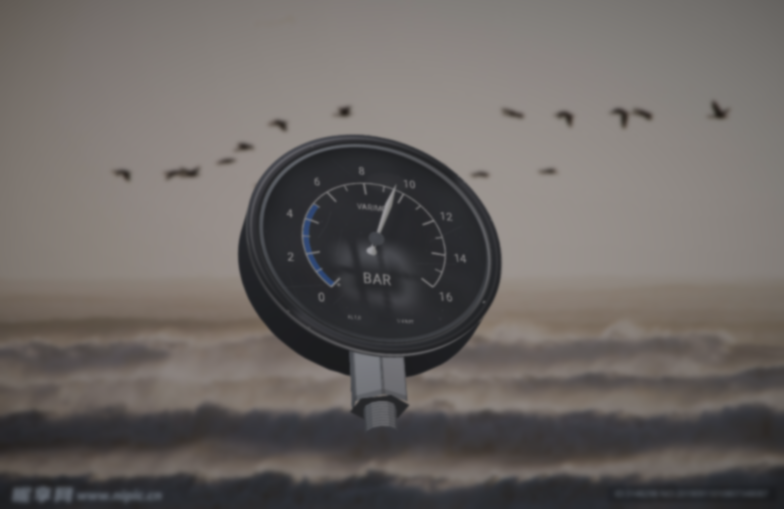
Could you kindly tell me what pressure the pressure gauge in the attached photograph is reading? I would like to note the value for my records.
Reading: 9.5 bar
